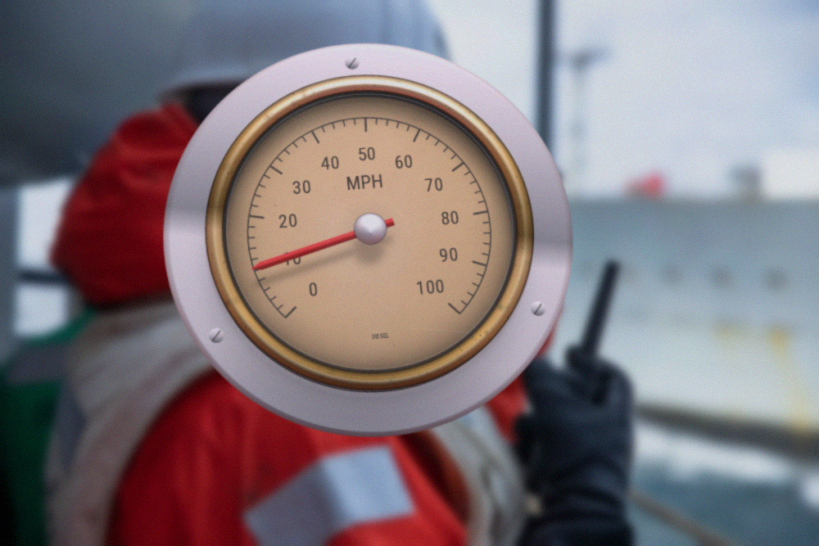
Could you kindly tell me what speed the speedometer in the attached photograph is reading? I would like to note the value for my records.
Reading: 10 mph
